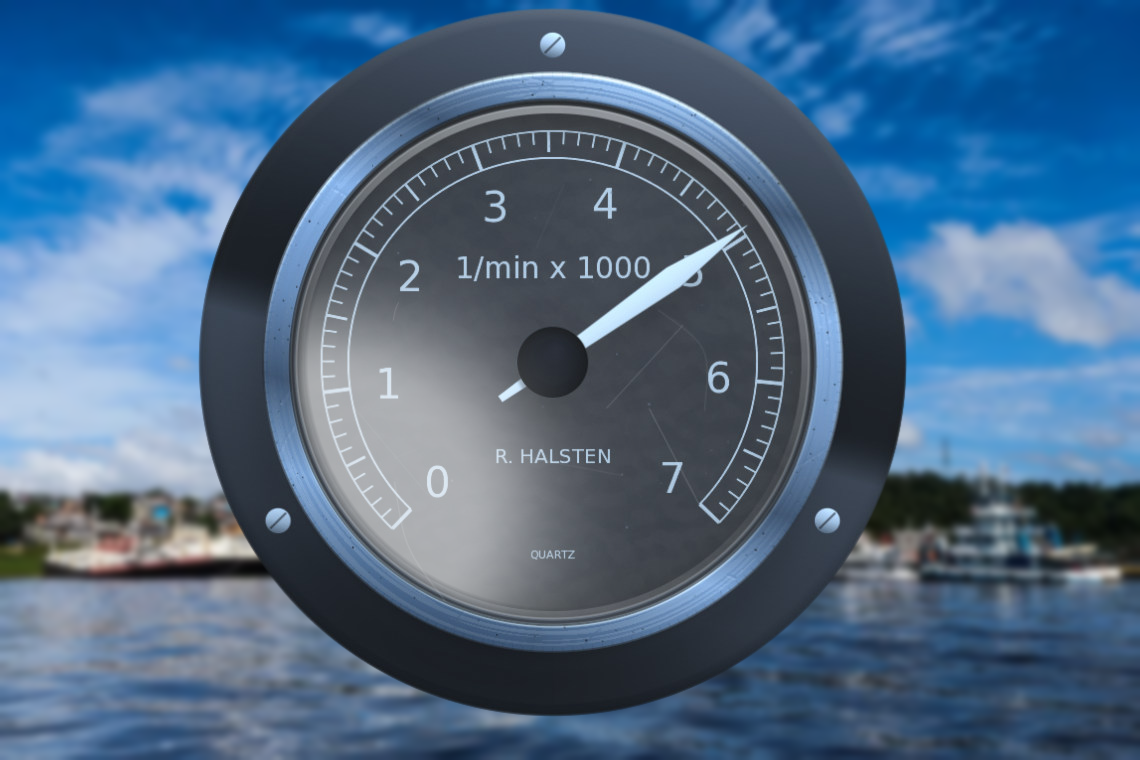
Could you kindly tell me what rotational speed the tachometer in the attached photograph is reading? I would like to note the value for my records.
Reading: 4950 rpm
